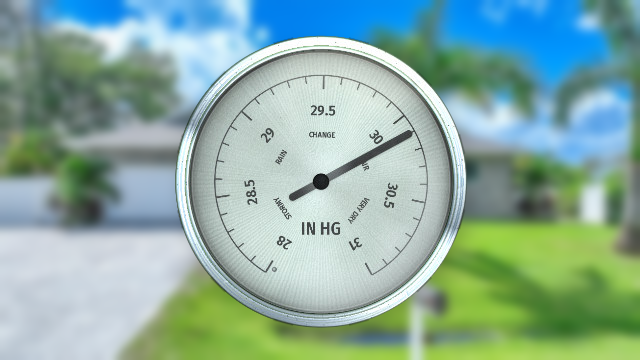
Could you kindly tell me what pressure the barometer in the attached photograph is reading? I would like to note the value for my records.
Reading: 30.1 inHg
